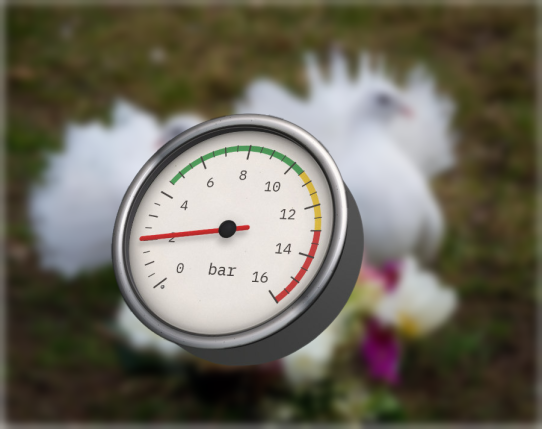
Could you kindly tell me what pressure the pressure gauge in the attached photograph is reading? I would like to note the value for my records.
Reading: 2 bar
